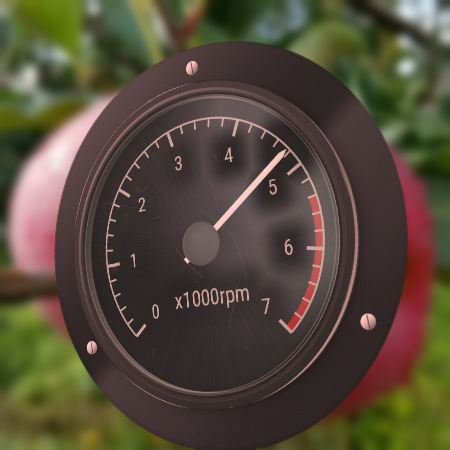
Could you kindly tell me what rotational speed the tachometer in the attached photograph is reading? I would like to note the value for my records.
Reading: 4800 rpm
